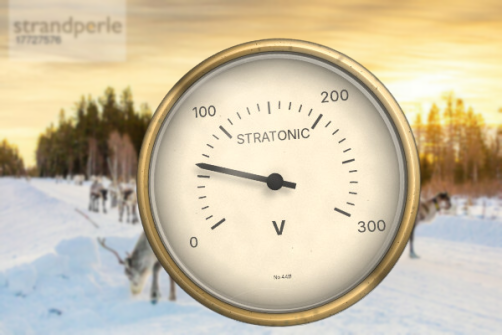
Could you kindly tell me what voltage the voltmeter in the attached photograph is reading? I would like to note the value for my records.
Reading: 60 V
